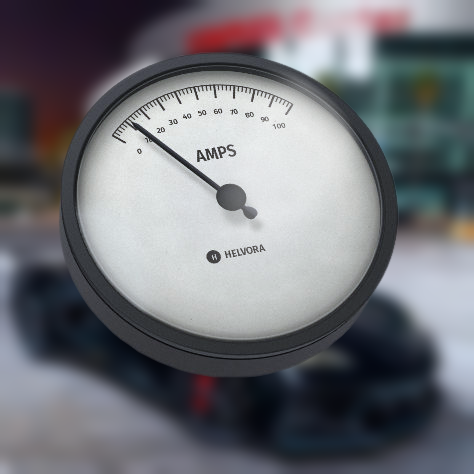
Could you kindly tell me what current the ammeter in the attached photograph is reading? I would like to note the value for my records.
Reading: 10 A
